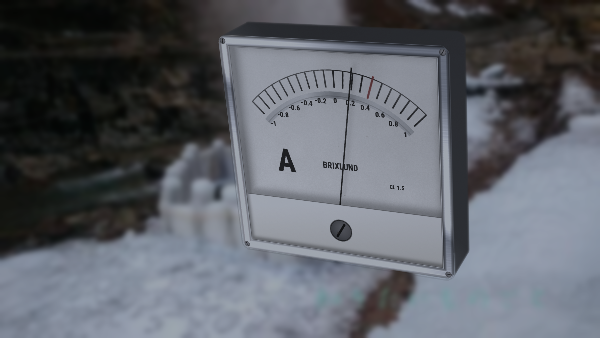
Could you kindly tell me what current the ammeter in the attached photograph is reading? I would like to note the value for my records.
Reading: 0.2 A
